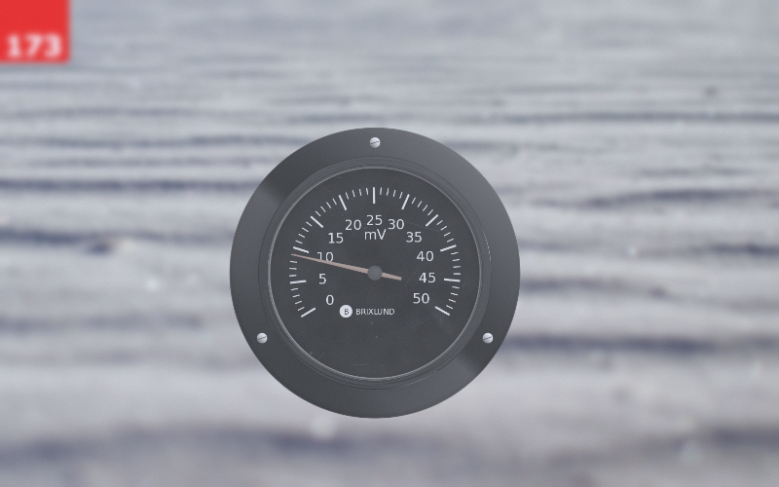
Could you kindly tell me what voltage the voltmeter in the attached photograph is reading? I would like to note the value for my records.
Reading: 9 mV
